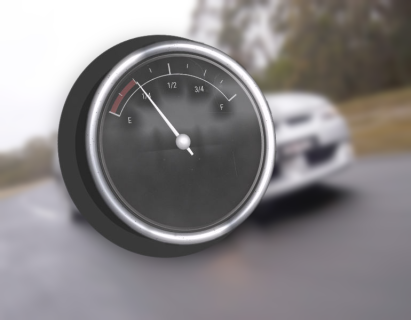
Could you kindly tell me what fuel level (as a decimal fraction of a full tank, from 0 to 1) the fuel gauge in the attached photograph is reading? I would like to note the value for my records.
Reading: 0.25
